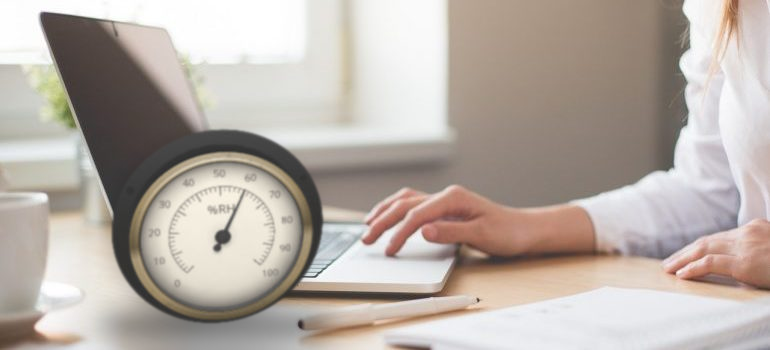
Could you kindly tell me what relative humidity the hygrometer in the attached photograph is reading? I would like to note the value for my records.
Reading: 60 %
